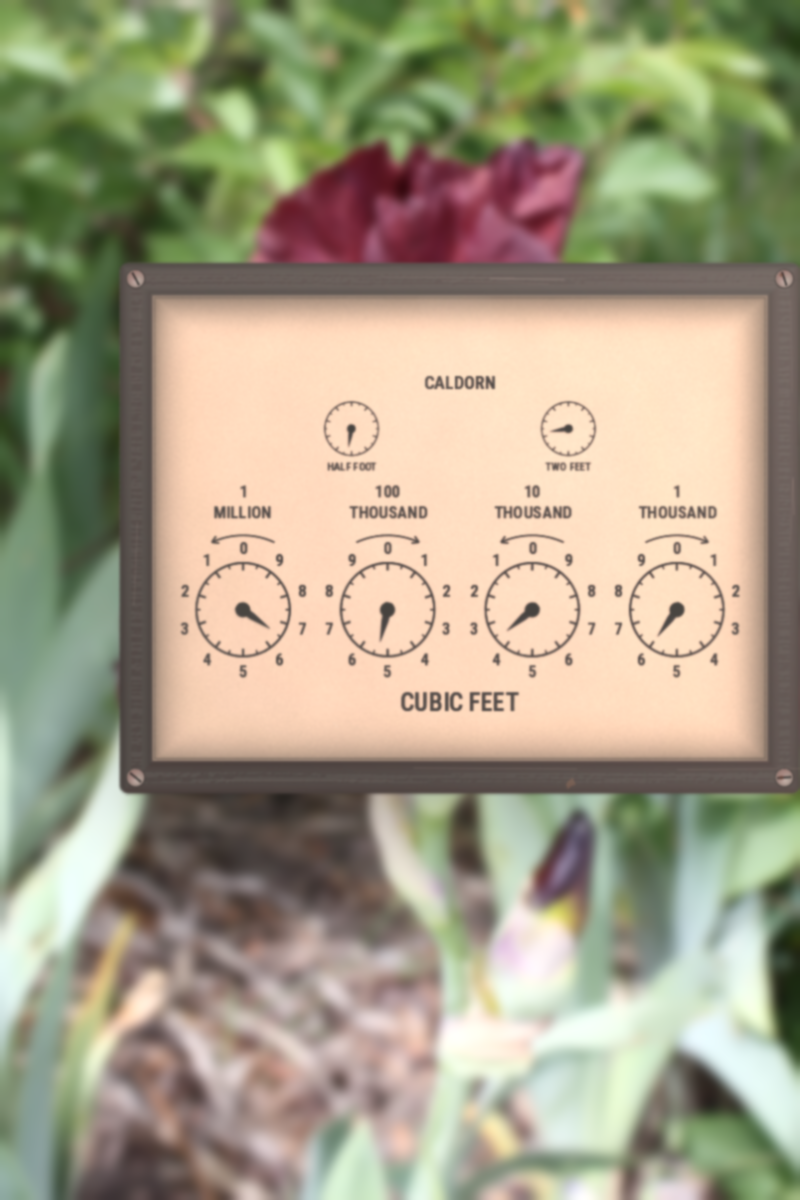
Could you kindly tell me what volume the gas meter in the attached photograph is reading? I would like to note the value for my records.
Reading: 653600 ft³
